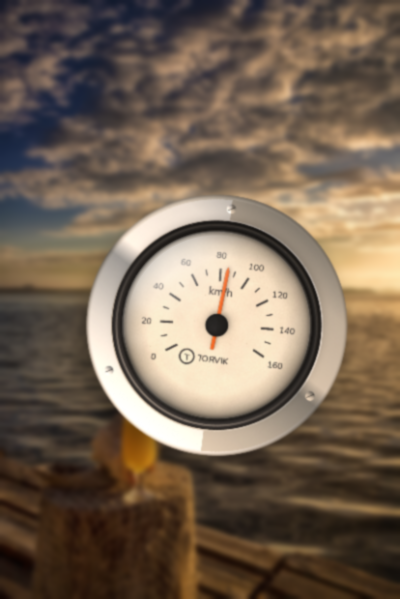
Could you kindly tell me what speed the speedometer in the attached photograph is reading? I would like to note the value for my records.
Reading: 85 km/h
